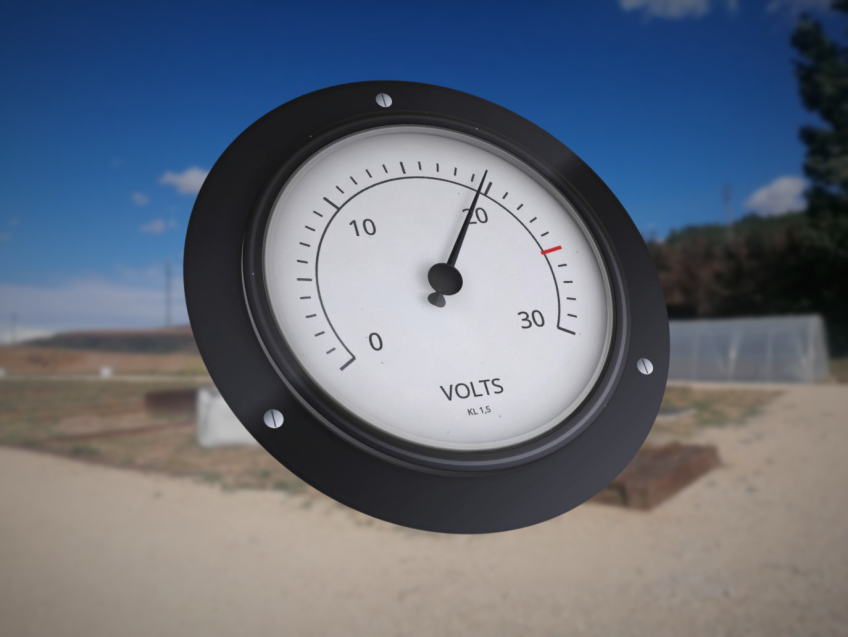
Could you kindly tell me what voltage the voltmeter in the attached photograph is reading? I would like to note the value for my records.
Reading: 19.5 V
